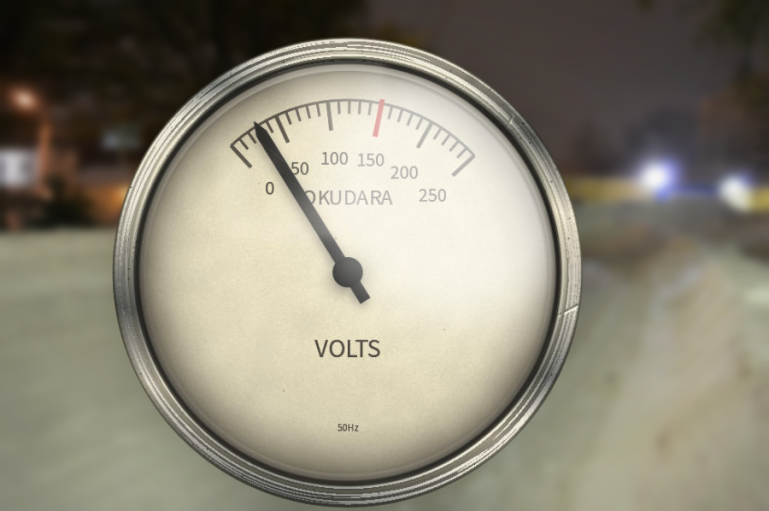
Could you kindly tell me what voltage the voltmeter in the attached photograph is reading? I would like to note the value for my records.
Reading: 30 V
